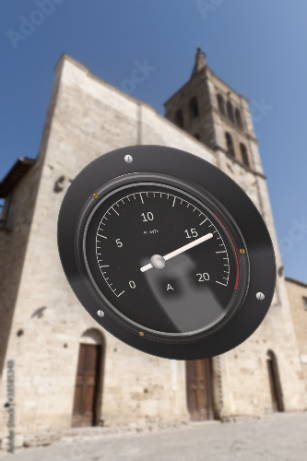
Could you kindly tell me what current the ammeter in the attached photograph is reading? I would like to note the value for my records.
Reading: 16 A
